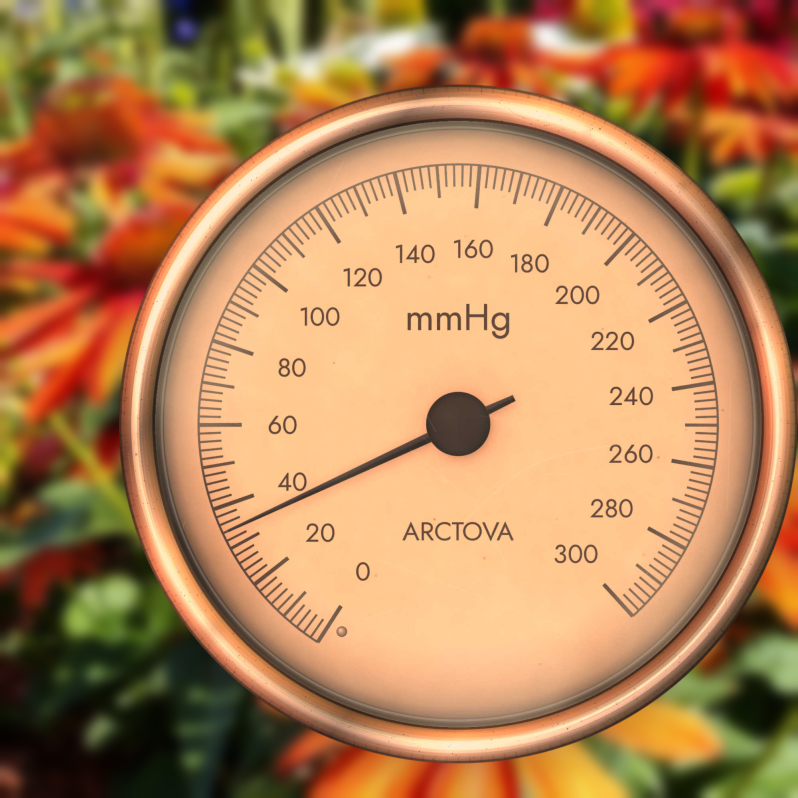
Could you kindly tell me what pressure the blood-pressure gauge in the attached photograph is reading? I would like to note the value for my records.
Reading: 34 mmHg
